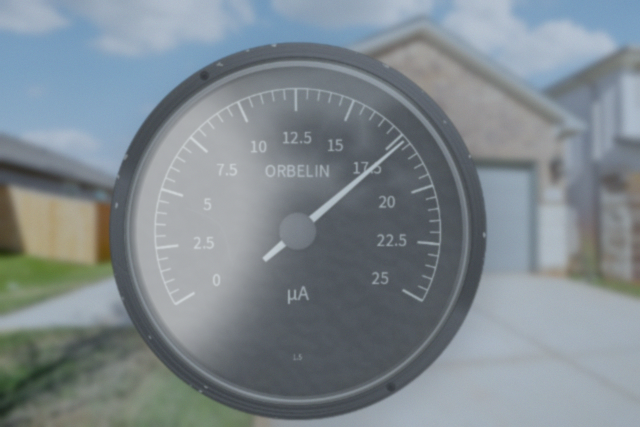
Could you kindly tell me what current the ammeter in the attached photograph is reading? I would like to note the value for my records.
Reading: 17.75 µA
